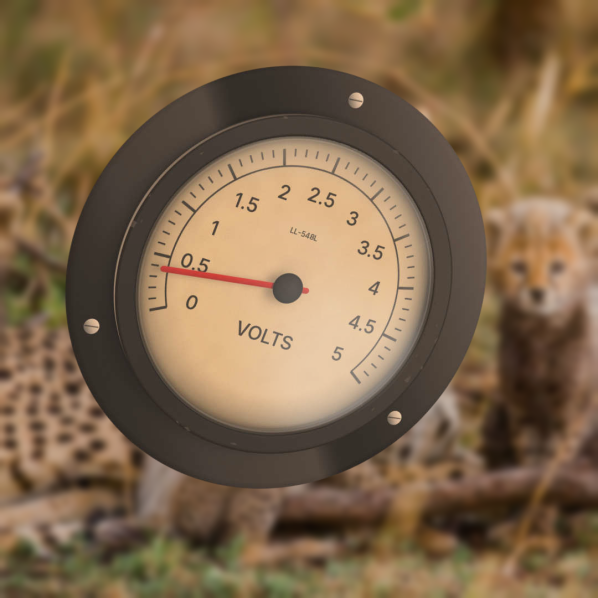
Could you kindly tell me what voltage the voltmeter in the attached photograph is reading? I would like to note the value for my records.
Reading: 0.4 V
